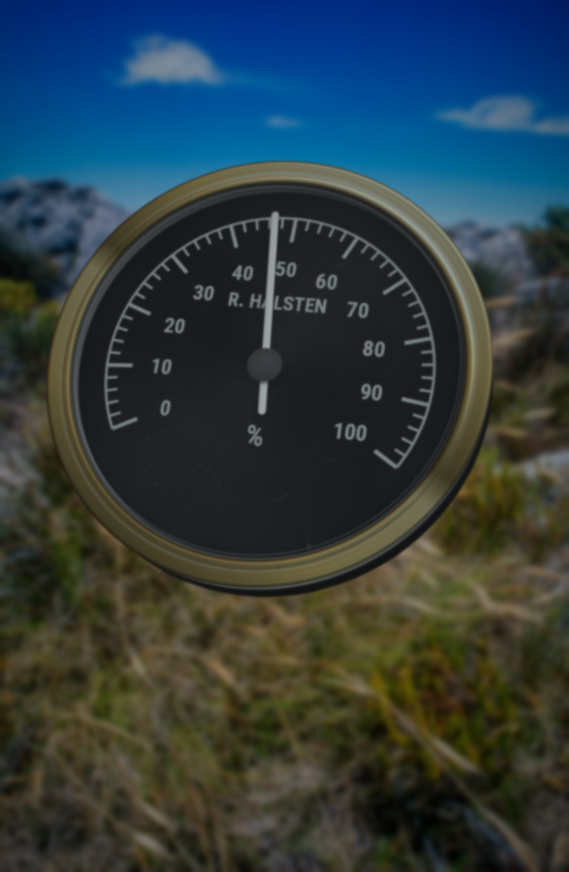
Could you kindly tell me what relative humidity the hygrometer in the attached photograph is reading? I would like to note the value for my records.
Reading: 47 %
